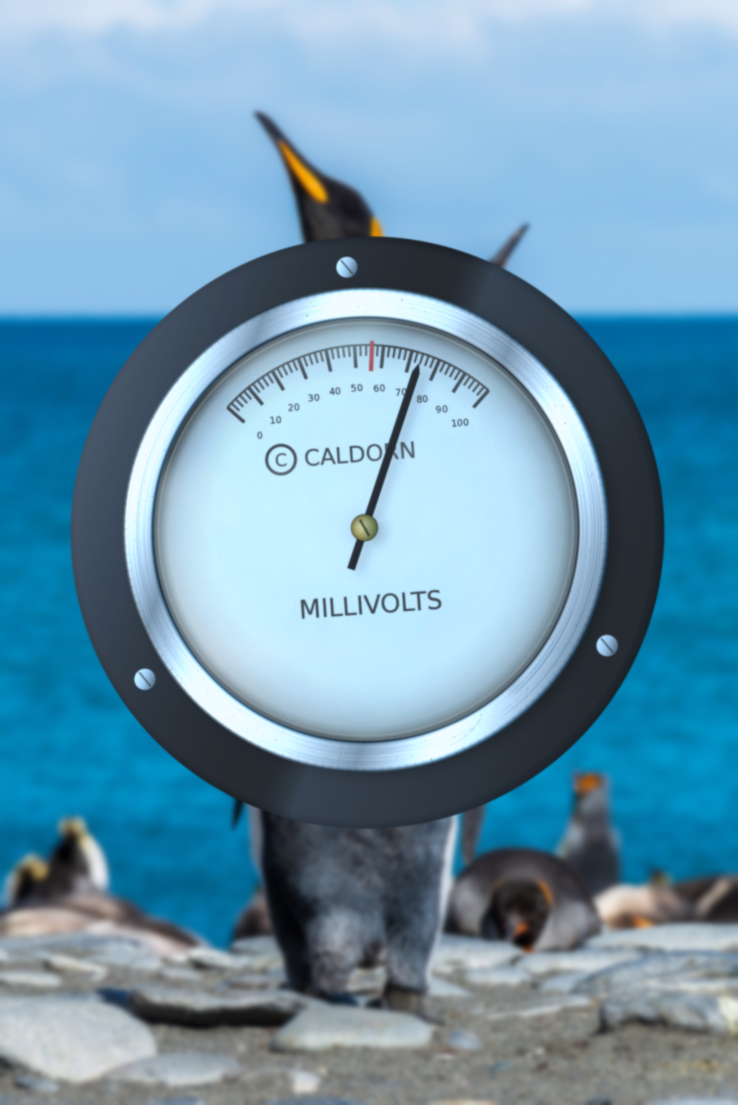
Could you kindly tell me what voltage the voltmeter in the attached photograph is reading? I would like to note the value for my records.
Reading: 74 mV
